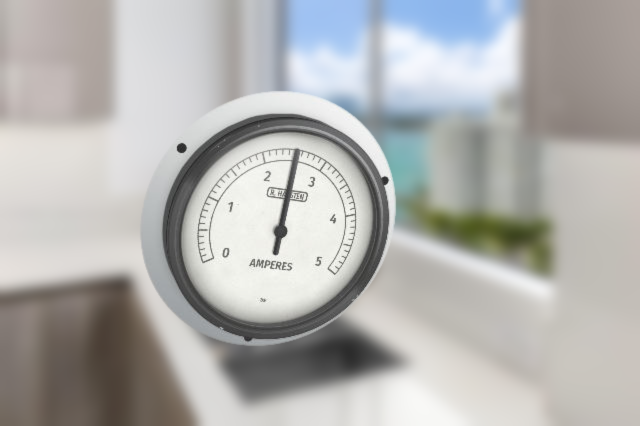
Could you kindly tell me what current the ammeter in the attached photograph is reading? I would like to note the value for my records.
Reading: 2.5 A
